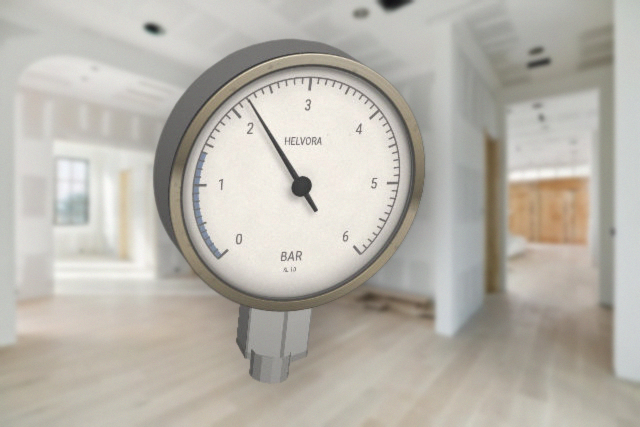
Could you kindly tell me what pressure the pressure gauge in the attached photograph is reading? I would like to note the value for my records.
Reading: 2.2 bar
